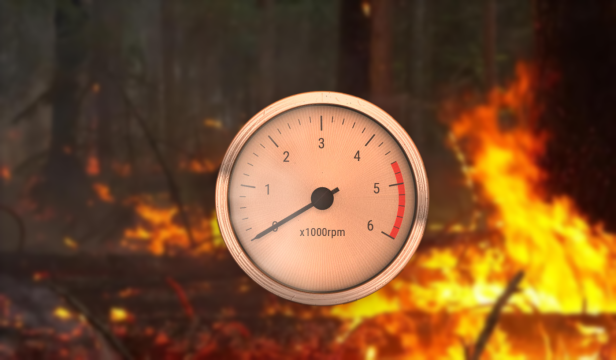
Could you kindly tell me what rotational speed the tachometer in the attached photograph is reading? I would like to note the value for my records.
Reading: 0 rpm
